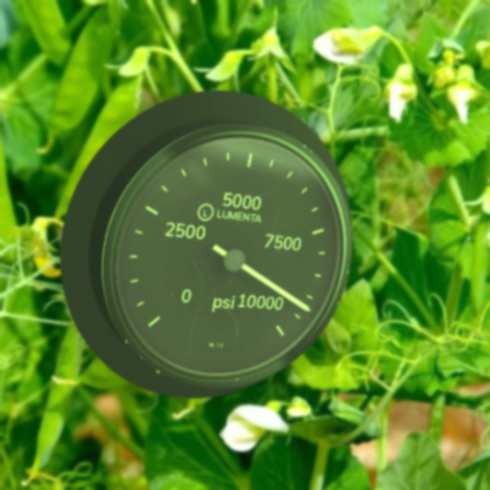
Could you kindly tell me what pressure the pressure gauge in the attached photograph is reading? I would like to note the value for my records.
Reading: 9250 psi
